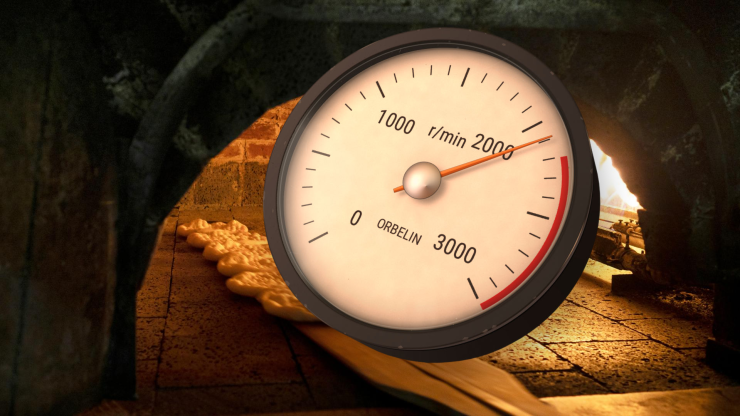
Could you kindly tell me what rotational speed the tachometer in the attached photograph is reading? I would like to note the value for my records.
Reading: 2100 rpm
